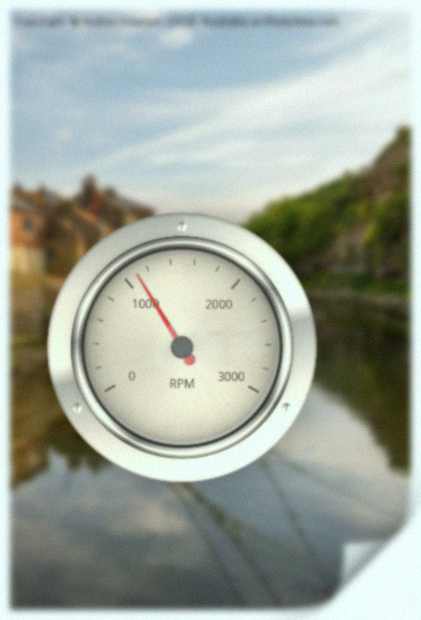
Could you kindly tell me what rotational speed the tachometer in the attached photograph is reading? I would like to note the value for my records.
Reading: 1100 rpm
